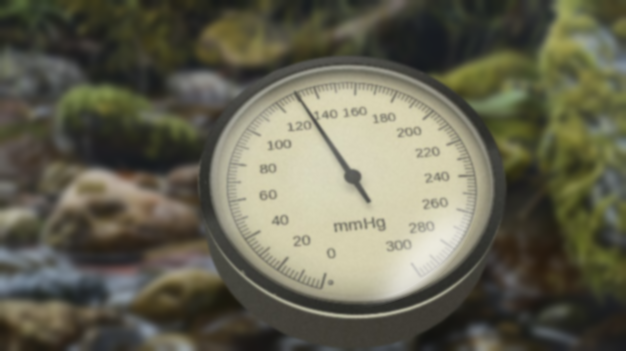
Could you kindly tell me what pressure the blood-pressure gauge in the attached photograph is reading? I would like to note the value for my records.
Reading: 130 mmHg
